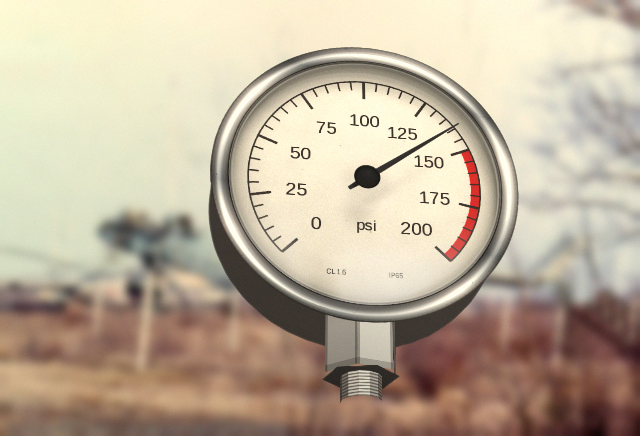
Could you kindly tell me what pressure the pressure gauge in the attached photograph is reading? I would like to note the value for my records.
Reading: 140 psi
